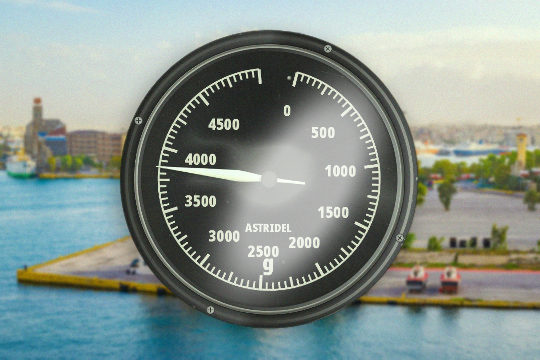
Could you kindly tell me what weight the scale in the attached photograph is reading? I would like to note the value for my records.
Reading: 3850 g
